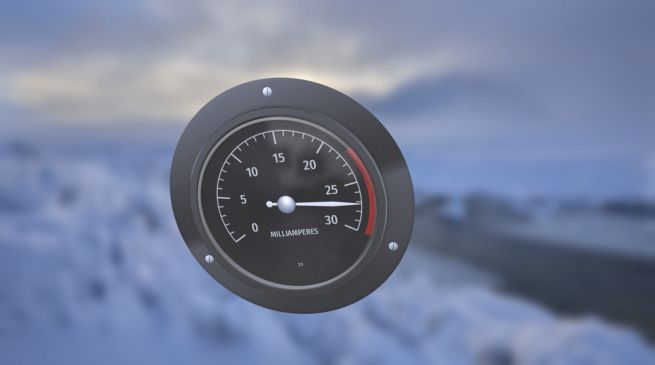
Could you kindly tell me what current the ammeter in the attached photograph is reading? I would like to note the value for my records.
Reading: 27 mA
